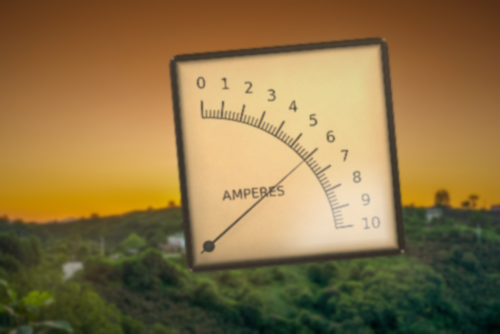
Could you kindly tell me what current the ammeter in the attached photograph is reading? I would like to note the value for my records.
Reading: 6 A
